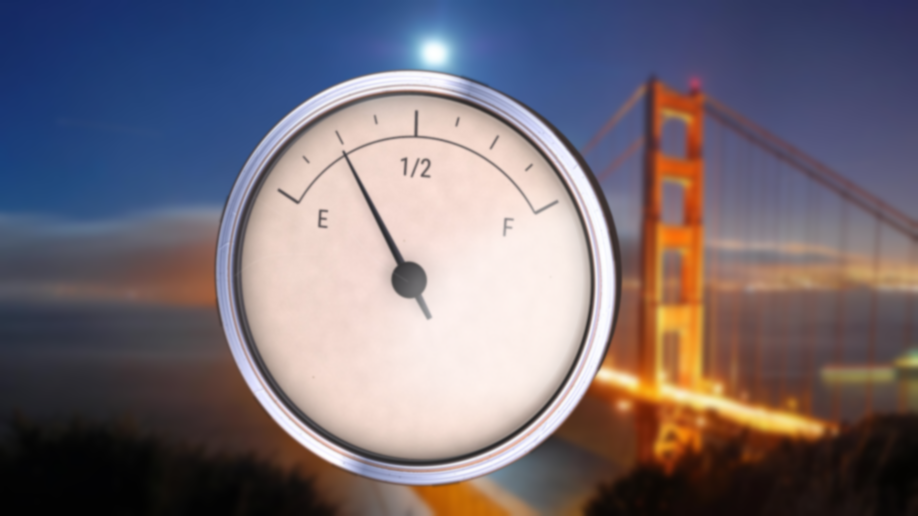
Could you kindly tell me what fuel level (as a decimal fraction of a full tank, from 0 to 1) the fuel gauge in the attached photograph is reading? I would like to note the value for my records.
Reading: 0.25
